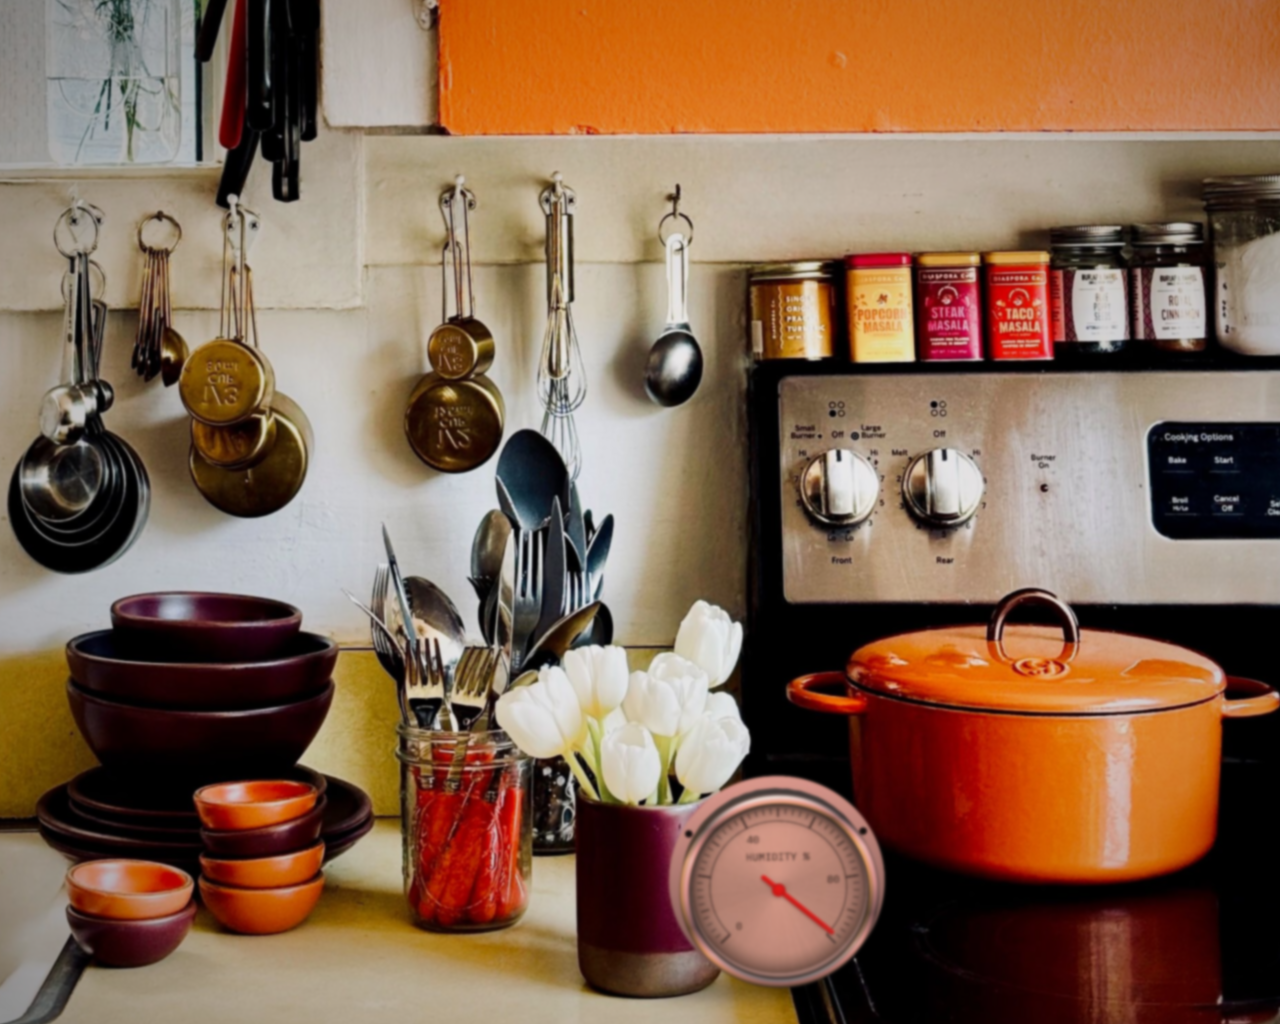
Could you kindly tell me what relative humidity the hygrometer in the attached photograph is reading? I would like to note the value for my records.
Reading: 98 %
